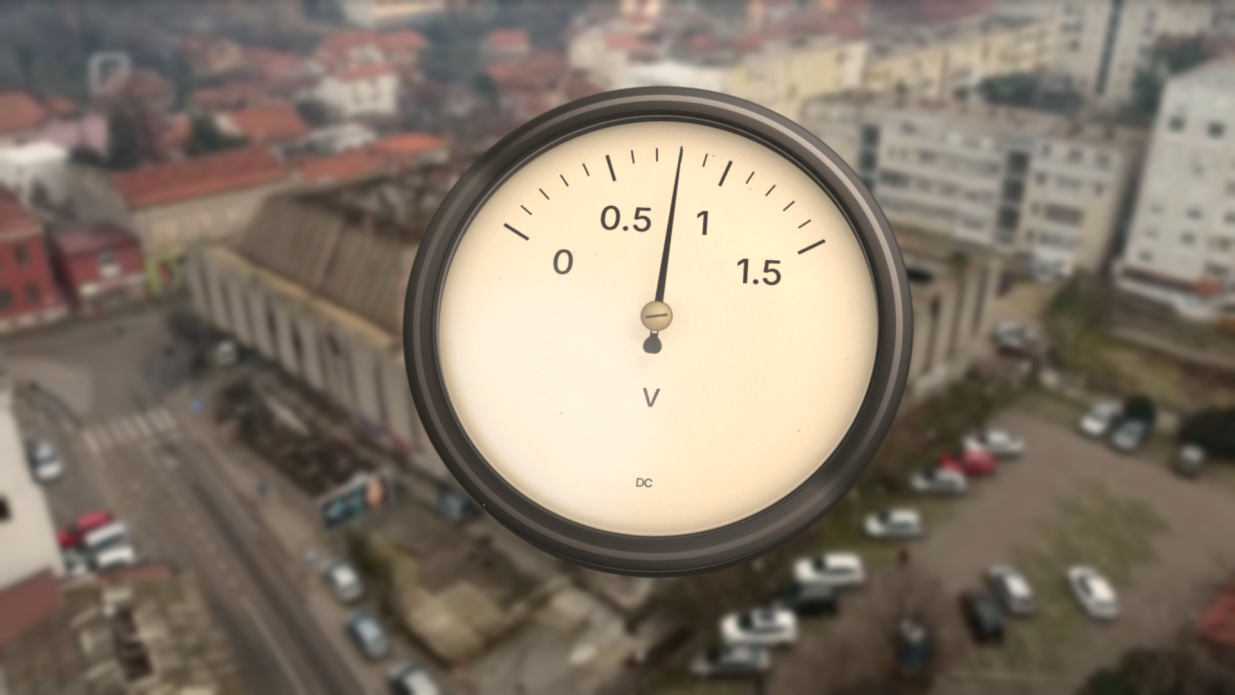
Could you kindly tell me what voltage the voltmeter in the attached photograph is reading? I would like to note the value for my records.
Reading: 0.8 V
